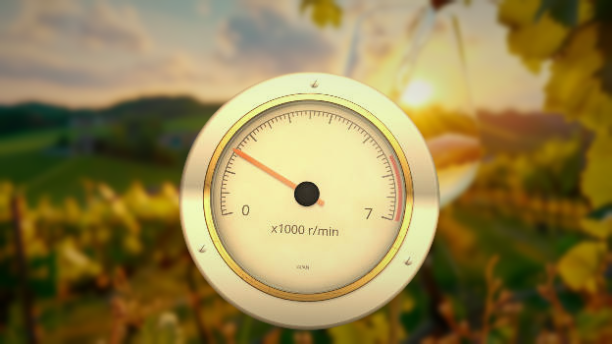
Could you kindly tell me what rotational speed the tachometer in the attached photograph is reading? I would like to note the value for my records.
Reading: 1500 rpm
